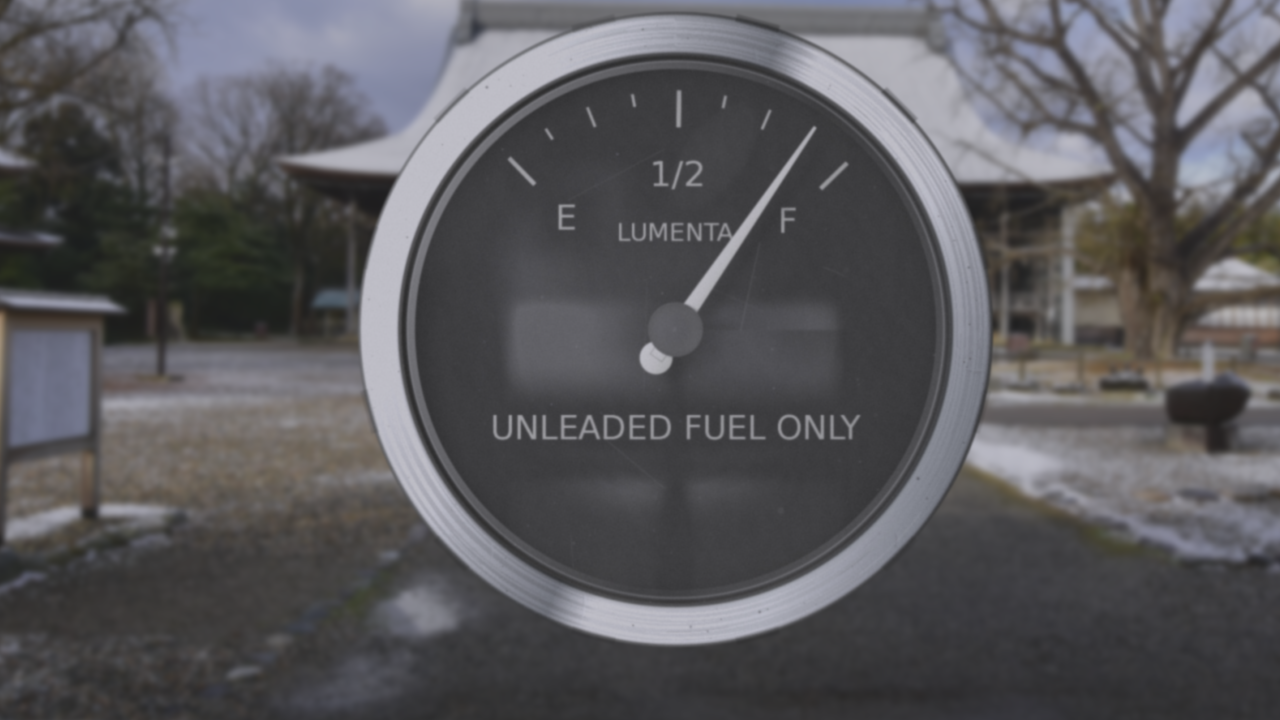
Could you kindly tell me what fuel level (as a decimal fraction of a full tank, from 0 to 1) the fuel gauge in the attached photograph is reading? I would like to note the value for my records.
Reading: 0.875
